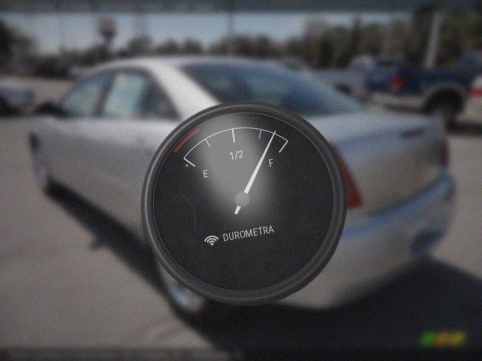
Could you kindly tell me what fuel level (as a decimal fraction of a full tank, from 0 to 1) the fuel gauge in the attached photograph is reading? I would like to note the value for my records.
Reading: 0.875
